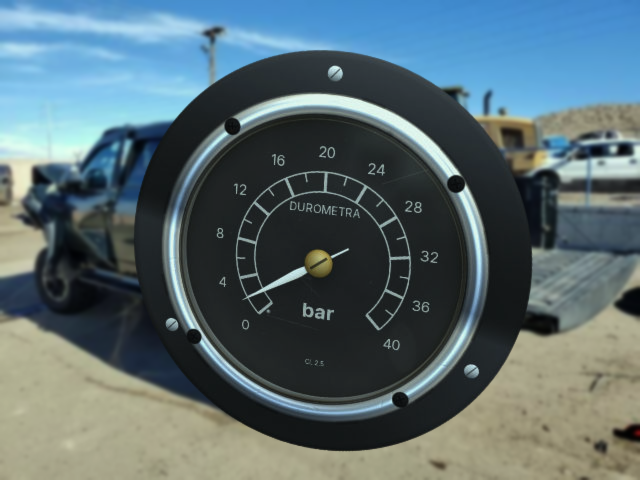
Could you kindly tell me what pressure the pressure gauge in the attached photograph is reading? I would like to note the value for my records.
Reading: 2 bar
